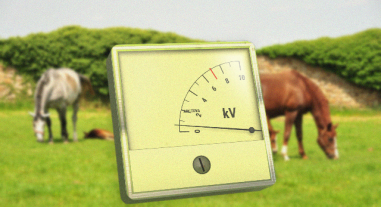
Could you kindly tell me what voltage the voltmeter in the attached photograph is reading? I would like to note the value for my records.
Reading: 0.5 kV
